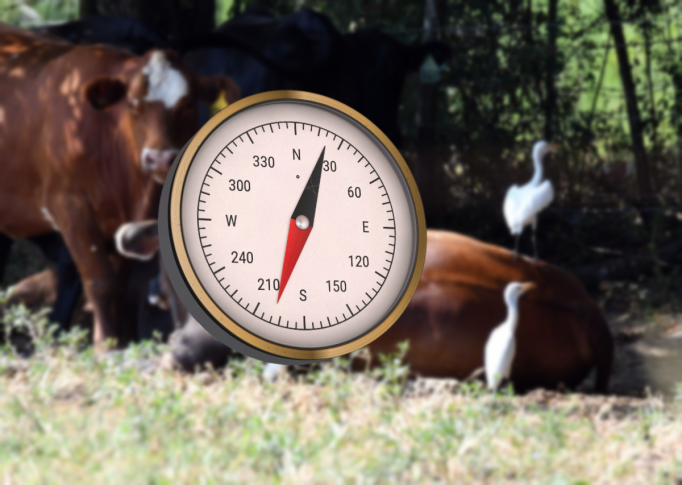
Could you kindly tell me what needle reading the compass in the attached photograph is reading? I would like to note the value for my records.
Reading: 200 °
